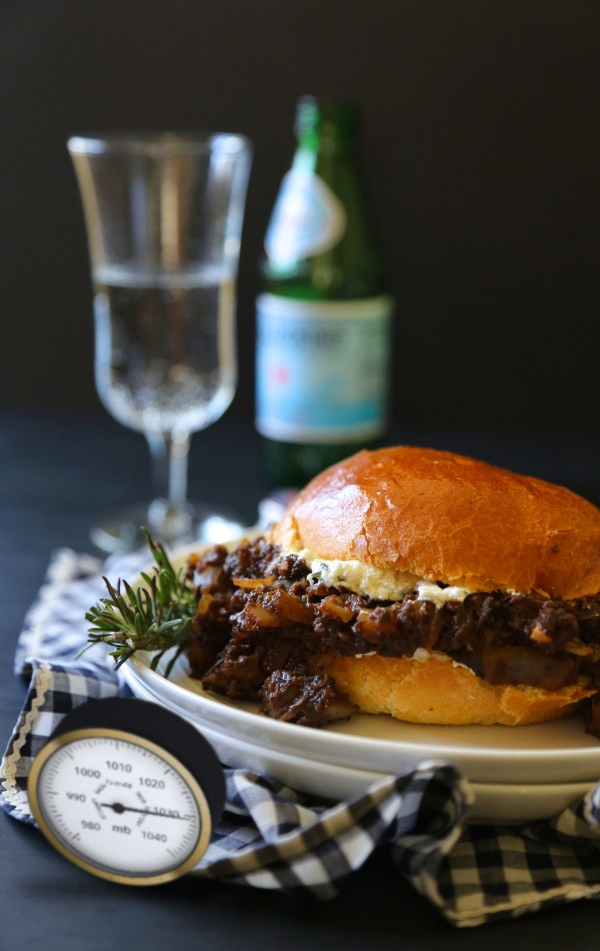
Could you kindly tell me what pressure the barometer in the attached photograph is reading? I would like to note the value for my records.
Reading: 1030 mbar
